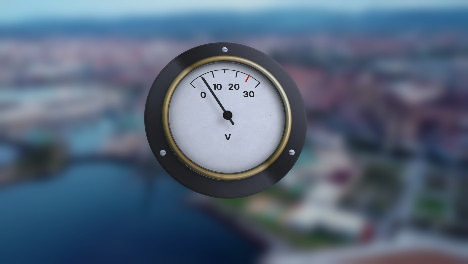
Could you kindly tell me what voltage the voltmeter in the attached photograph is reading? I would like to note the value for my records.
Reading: 5 V
